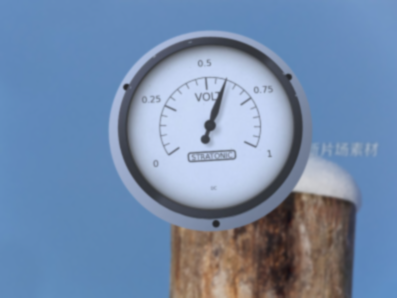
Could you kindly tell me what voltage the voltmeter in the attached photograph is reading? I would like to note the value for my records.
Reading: 0.6 V
